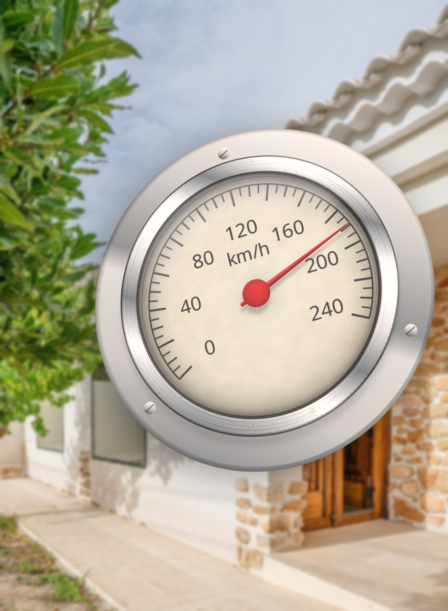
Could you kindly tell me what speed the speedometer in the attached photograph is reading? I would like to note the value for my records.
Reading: 190 km/h
